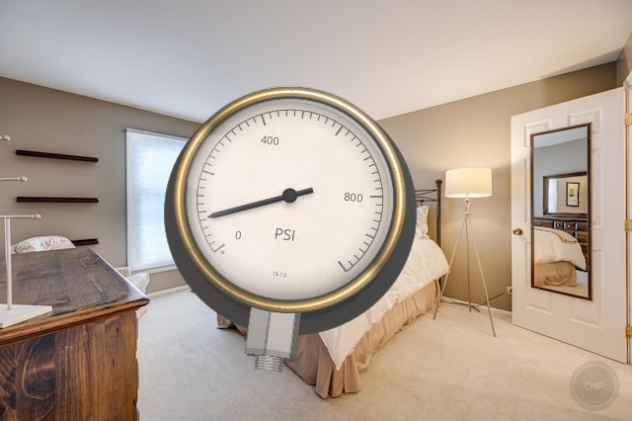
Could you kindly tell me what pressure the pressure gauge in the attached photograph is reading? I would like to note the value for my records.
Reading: 80 psi
